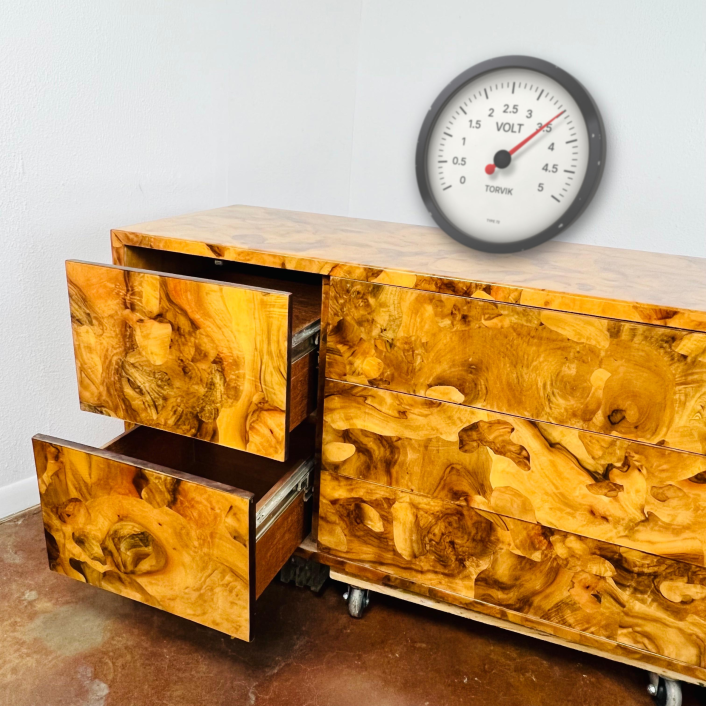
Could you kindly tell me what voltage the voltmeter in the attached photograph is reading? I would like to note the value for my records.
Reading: 3.5 V
